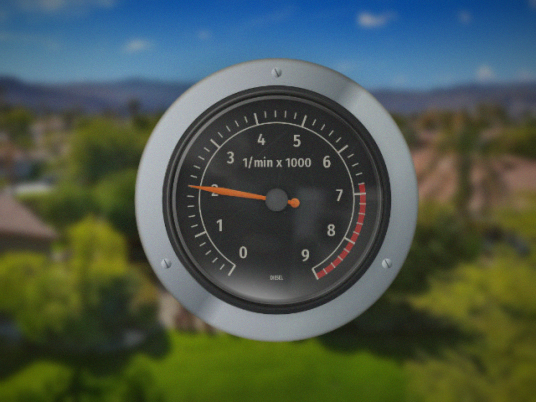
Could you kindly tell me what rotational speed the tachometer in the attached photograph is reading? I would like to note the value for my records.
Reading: 2000 rpm
